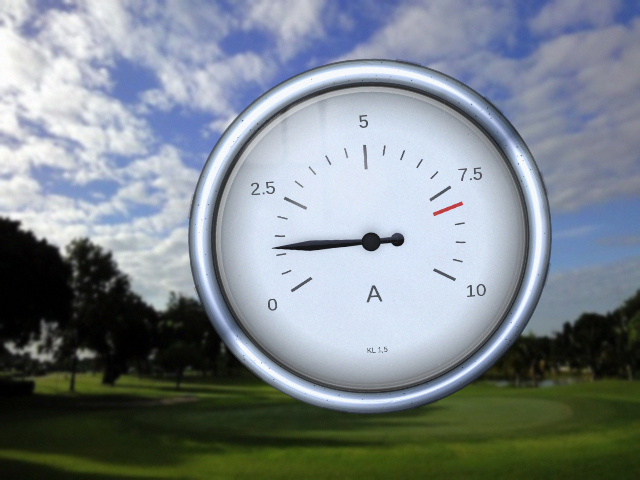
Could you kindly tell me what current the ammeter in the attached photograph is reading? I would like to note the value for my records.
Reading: 1.25 A
